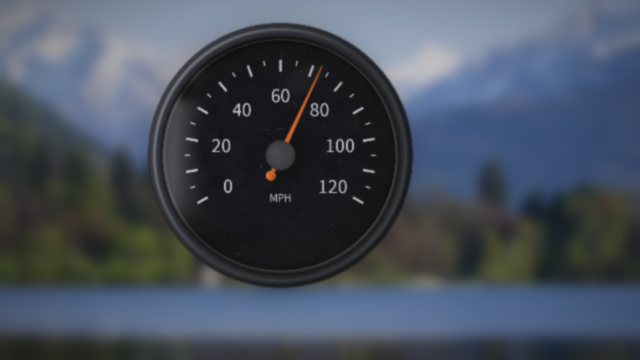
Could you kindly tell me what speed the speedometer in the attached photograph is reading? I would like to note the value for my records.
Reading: 72.5 mph
